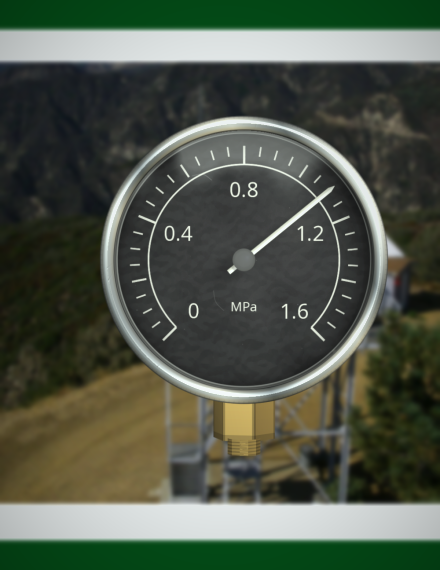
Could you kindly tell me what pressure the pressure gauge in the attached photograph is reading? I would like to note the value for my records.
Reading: 1.1 MPa
